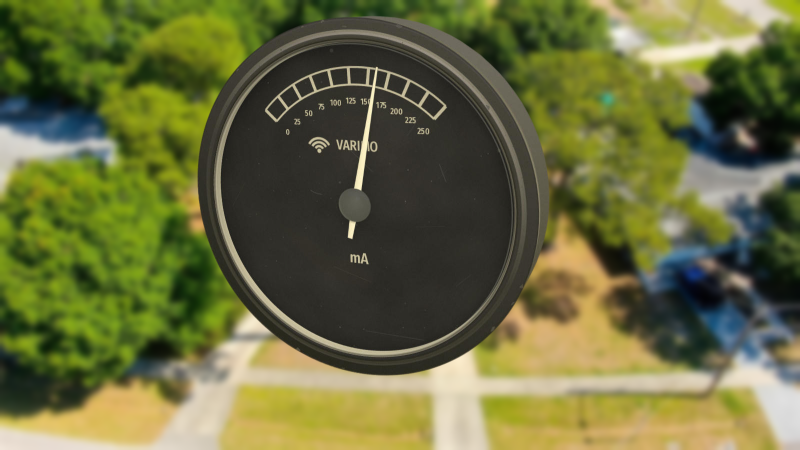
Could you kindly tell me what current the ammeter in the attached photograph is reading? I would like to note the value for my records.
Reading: 162.5 mA
